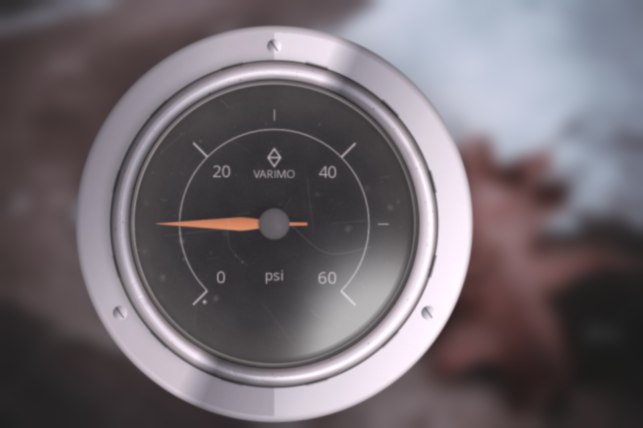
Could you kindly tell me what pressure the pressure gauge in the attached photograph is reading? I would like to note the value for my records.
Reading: 10 psi
